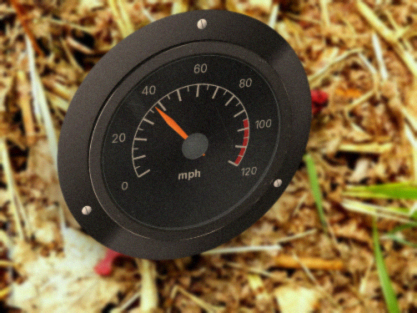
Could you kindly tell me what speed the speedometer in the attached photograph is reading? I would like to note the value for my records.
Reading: 37.5 mph
